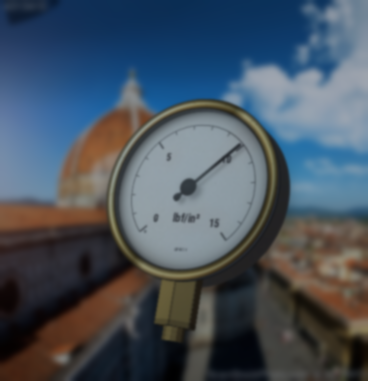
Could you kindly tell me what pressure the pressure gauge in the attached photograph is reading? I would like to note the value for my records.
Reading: 10 psi
